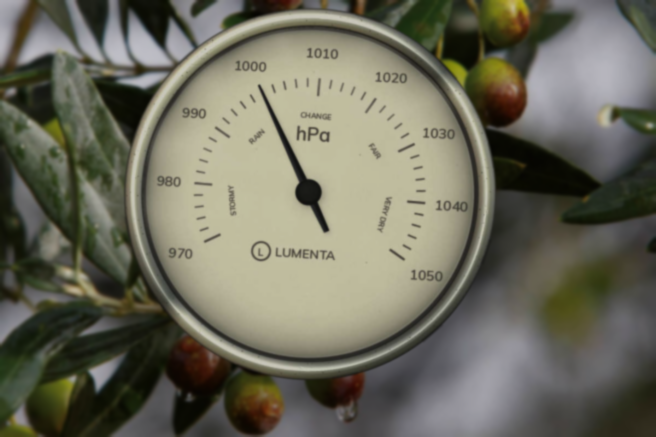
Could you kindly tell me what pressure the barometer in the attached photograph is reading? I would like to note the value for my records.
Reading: 1000 hPa
